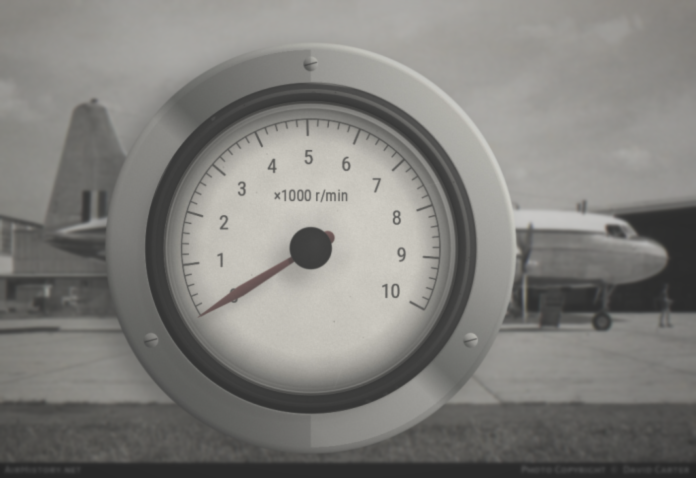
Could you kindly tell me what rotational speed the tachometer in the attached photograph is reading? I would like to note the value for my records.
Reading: 0 rpm
